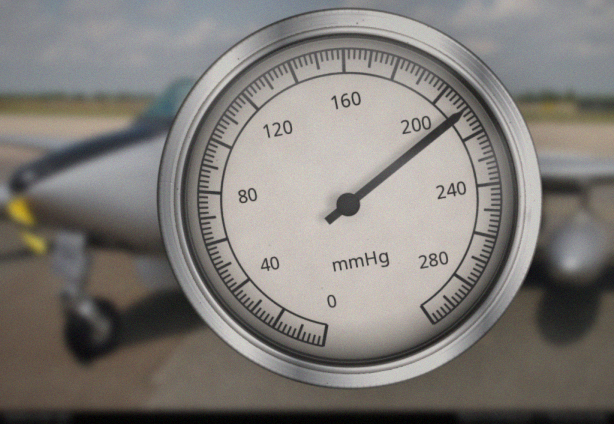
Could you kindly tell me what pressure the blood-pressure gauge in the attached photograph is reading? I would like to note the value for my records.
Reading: 210 mmHg
